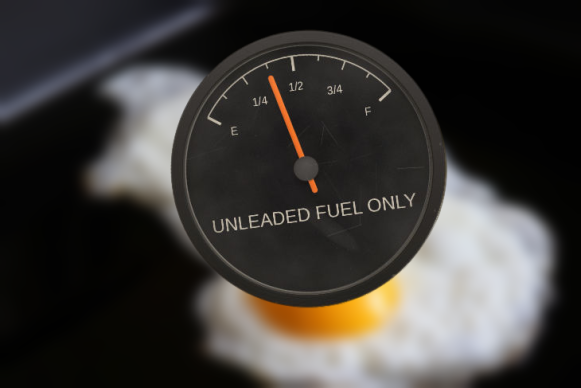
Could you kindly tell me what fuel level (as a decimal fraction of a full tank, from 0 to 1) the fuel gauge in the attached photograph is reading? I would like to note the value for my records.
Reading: 0.375
